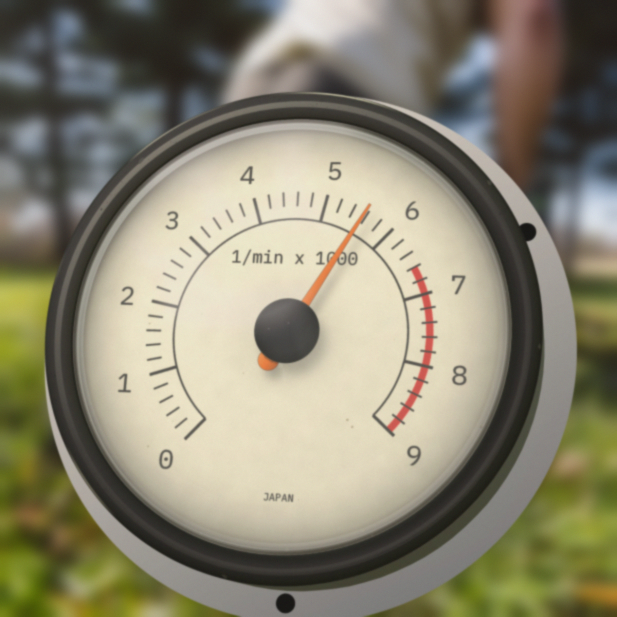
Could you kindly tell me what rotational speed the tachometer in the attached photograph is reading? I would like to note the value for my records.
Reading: 5600 rpm
